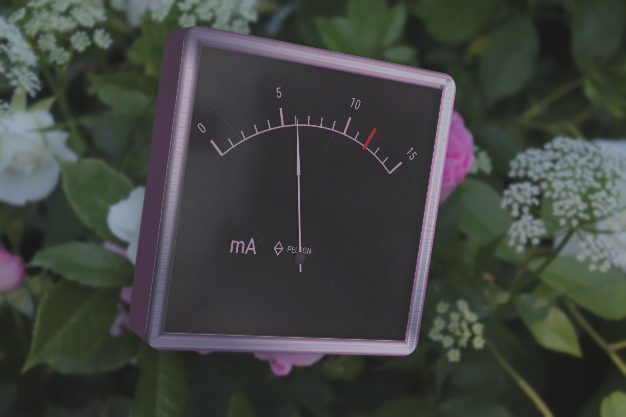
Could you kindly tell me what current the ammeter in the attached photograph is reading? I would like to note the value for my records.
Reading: 6 mA
